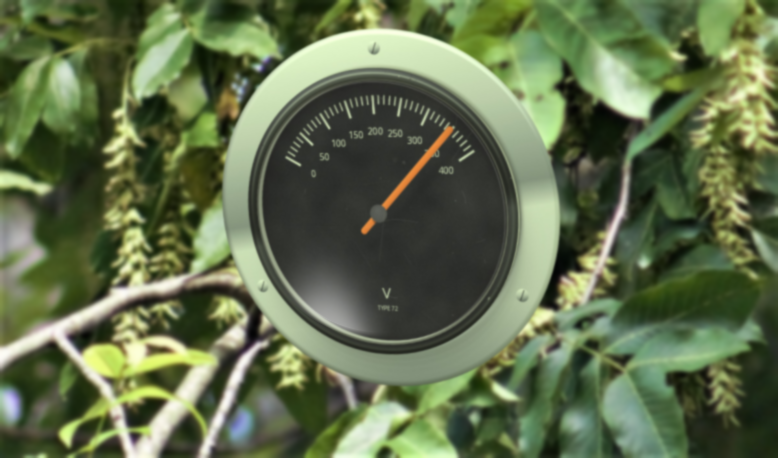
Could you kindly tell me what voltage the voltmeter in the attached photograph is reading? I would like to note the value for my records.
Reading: 350 V
